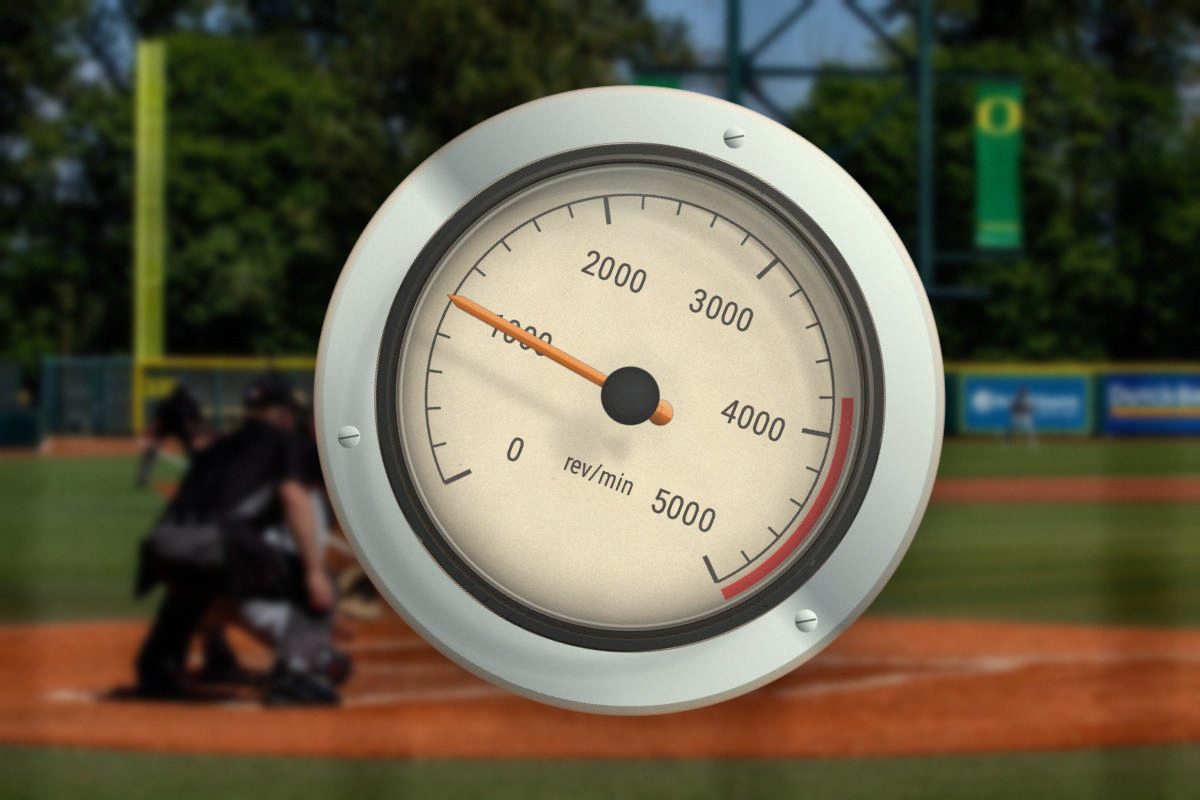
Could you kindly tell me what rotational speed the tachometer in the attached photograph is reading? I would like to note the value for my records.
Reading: 1000 rpm
